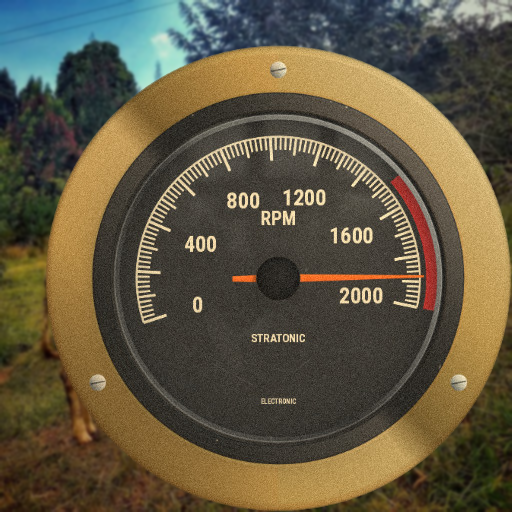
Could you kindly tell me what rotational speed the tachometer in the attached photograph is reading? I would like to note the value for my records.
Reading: 1880 rpm
